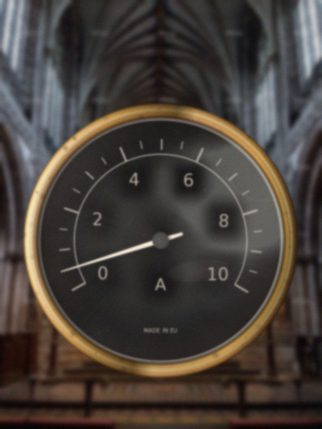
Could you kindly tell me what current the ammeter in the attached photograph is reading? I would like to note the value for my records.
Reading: 0.5 A
